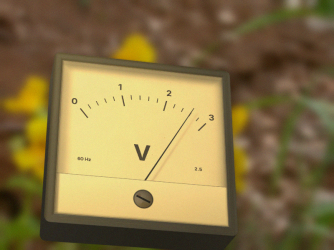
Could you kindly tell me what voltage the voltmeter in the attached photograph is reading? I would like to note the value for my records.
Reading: 2.6 V
